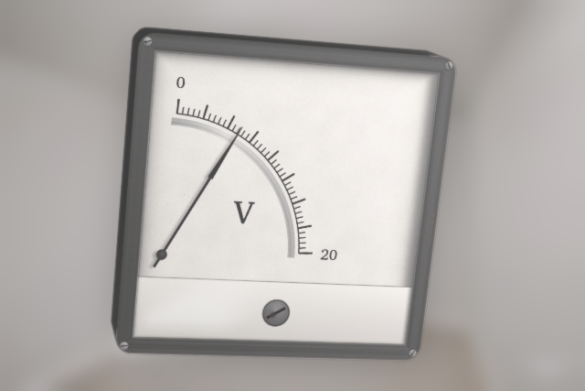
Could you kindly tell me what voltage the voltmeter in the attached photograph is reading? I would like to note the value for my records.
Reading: 6 V
